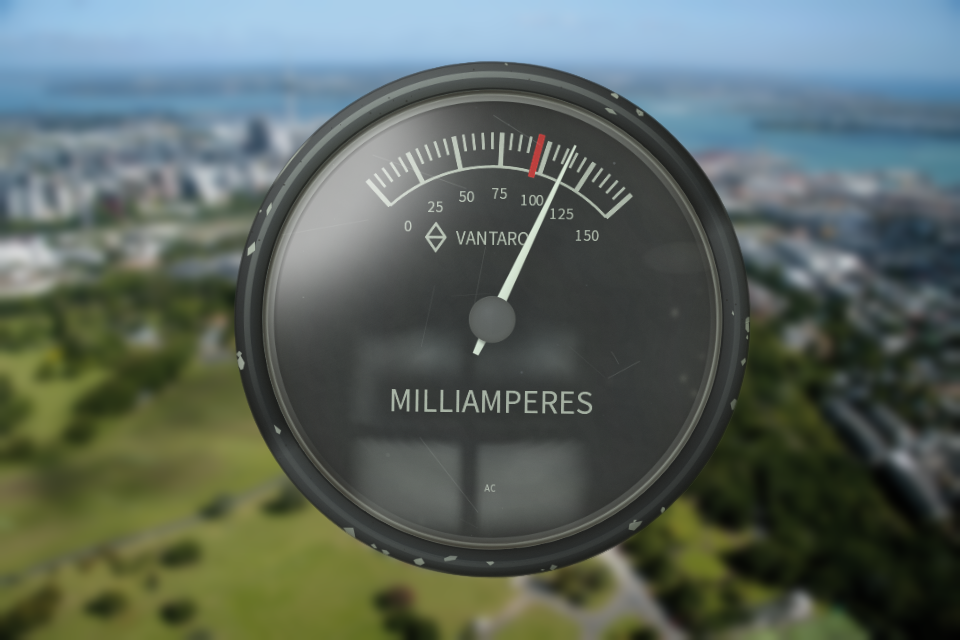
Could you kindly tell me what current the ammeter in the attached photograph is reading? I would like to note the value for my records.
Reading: 112.5 mA
